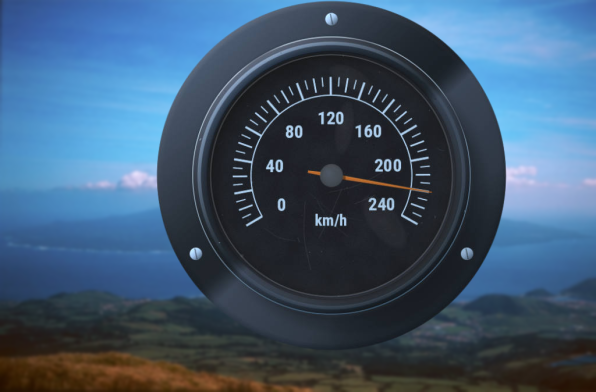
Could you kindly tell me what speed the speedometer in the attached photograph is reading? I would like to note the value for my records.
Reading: 220 km/h
